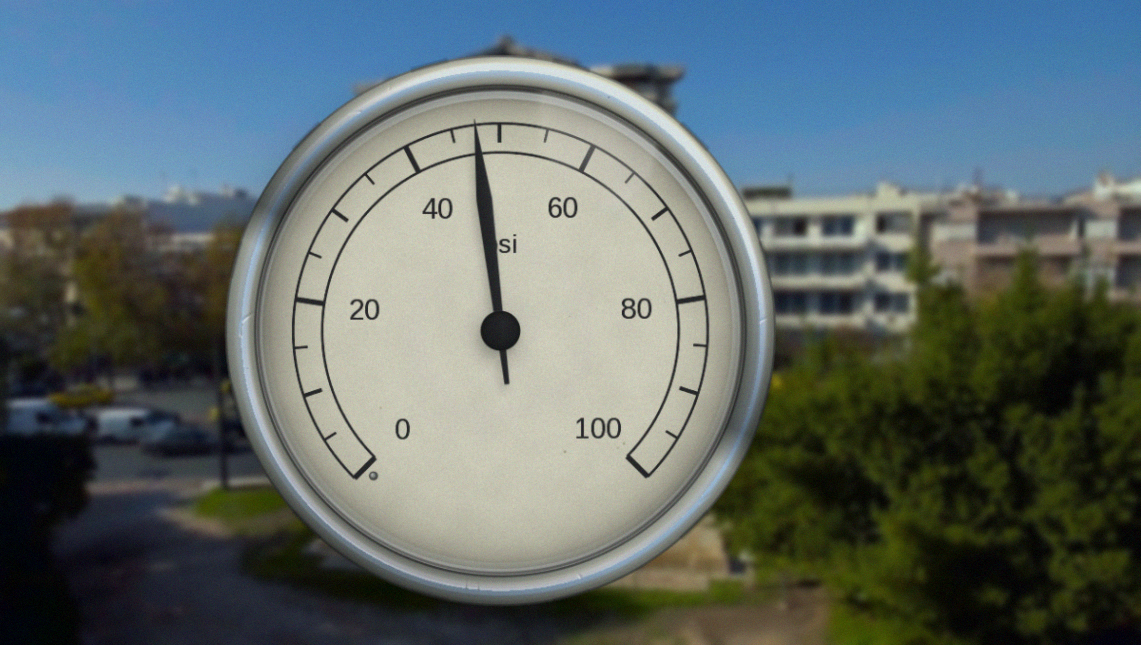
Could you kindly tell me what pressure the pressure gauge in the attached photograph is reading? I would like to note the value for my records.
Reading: 47.5 psi
